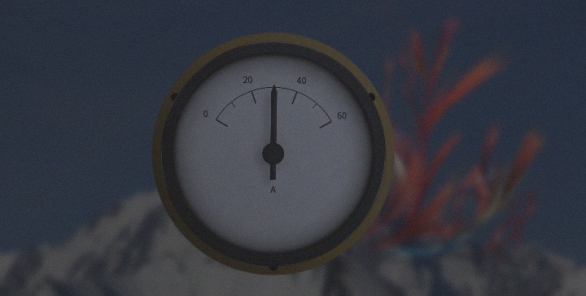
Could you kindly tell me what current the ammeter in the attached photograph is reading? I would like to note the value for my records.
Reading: 30 A
